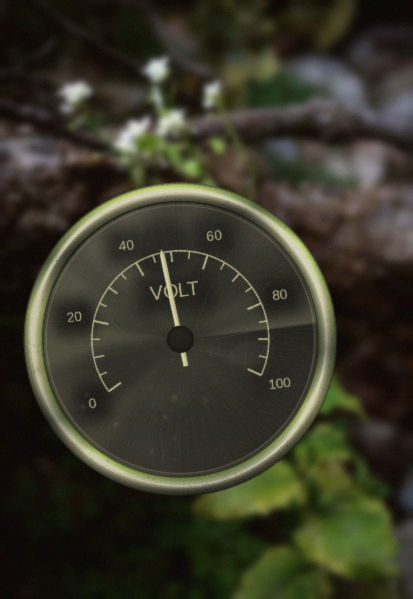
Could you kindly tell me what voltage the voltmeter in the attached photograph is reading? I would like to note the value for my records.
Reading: 47.5 V
